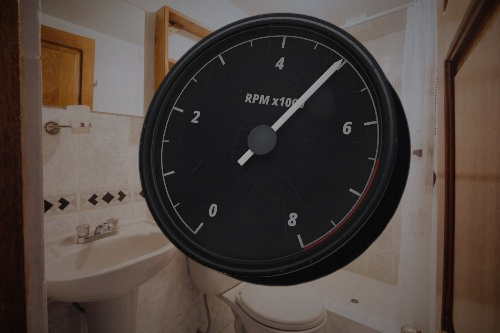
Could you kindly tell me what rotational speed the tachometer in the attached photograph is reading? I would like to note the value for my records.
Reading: 5000 rpm
